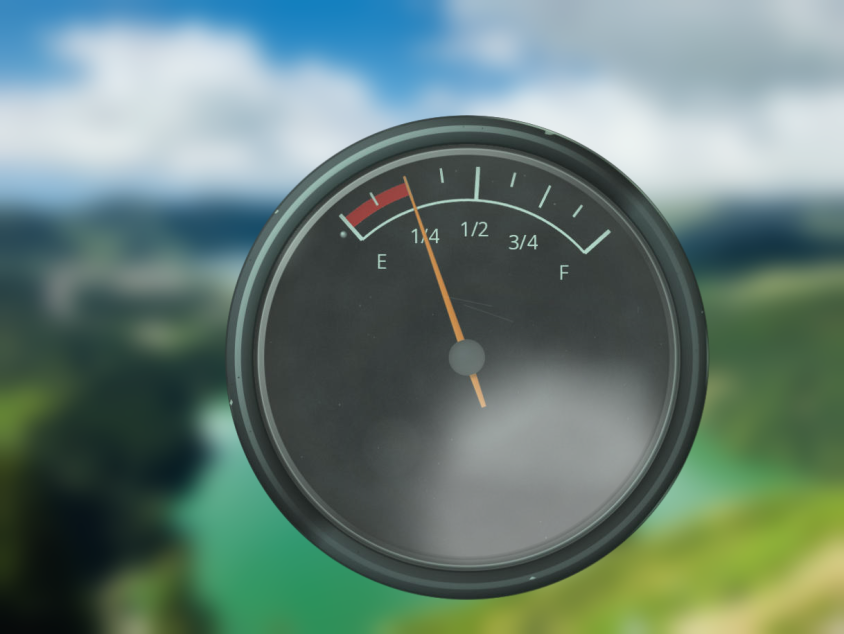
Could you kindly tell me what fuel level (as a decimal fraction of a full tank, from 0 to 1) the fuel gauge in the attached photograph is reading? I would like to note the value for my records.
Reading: 0.25
